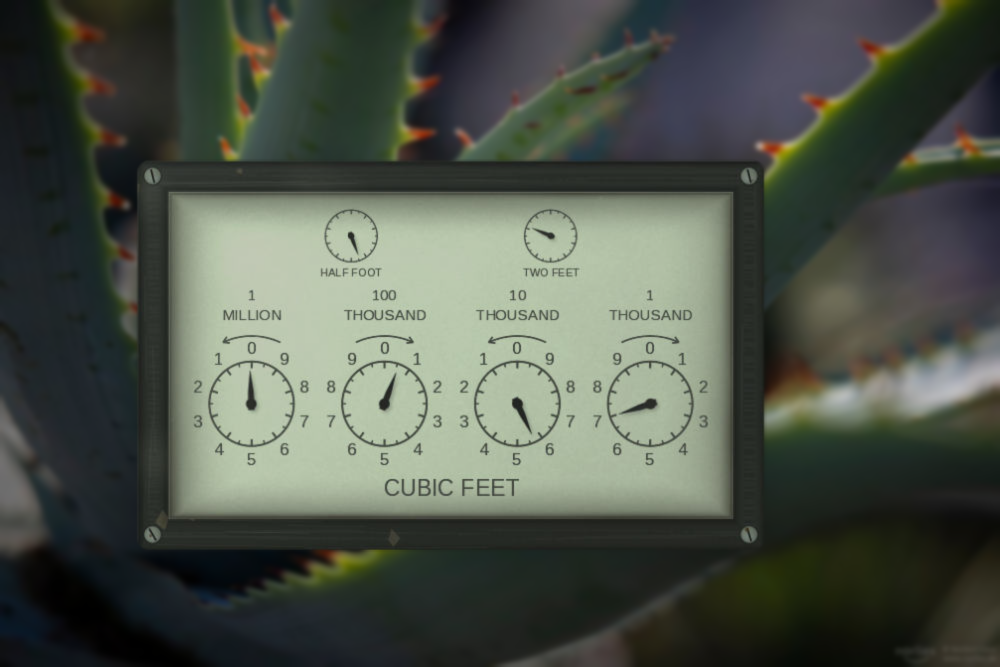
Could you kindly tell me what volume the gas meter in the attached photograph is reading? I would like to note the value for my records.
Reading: 5700 ft³
